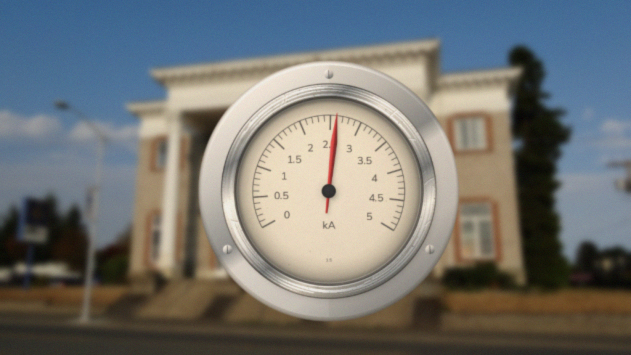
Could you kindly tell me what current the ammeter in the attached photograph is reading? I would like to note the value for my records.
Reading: 2.6 kA
